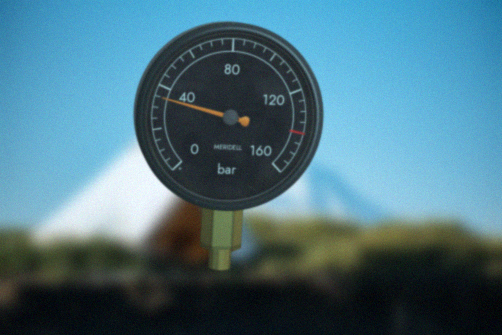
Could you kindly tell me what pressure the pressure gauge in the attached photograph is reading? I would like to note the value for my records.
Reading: 35 bar
